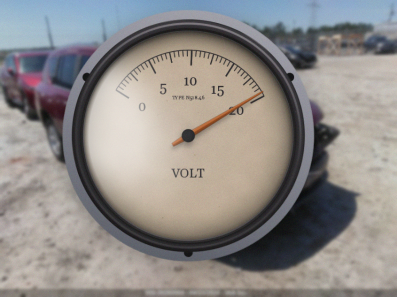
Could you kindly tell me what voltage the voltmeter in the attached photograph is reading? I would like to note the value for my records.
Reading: 19.5 V
